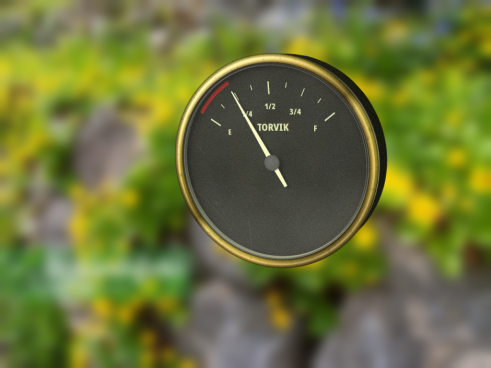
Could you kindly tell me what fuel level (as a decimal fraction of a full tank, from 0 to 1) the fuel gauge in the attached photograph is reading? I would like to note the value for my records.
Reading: 0.25
